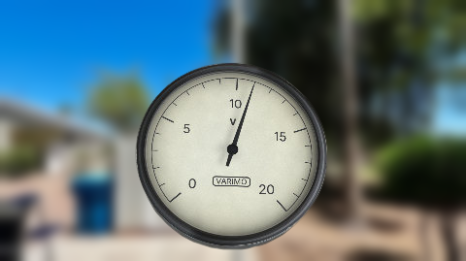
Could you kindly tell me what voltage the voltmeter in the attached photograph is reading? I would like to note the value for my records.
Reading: 11 V
